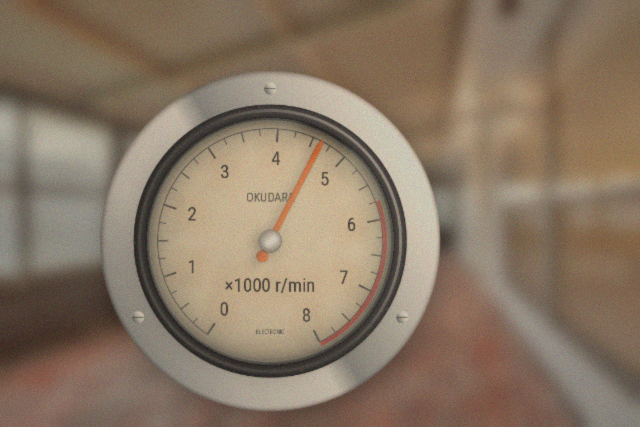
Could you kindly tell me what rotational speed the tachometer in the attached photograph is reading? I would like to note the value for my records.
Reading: 4625 rpm
